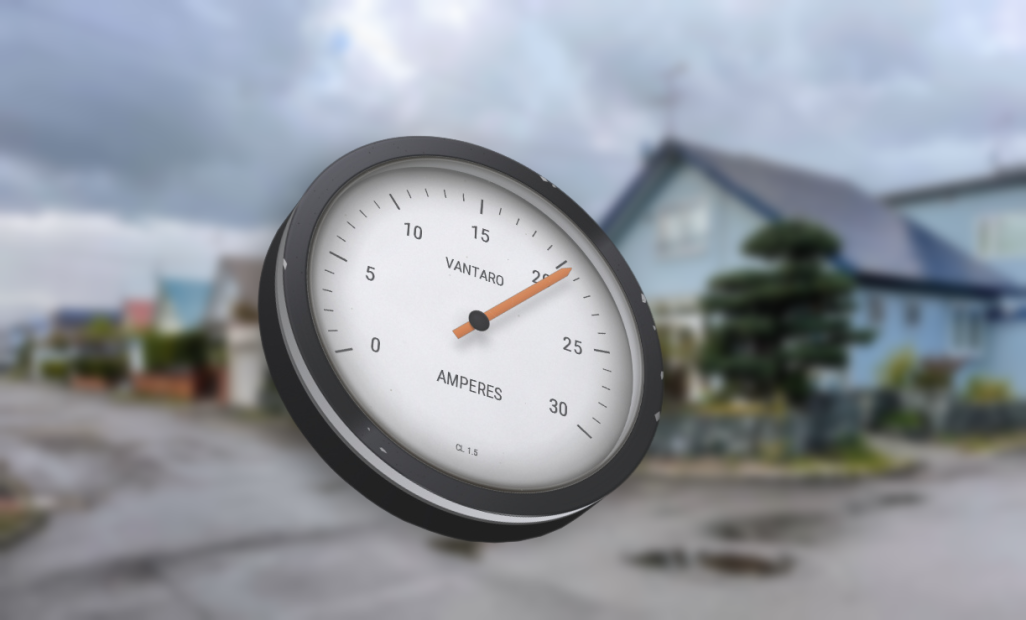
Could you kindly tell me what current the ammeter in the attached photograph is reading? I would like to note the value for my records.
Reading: 20.5 A
